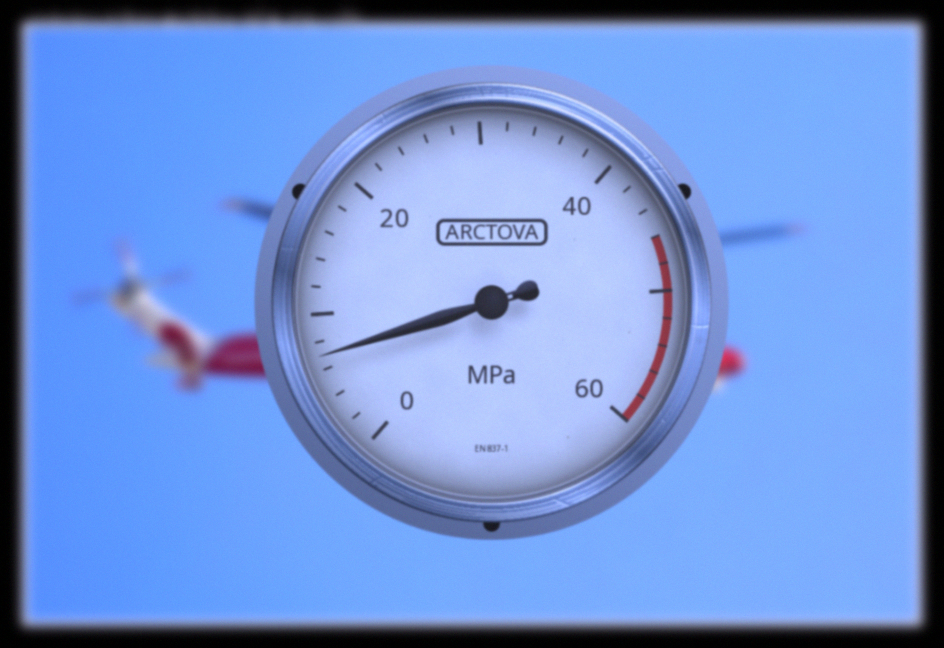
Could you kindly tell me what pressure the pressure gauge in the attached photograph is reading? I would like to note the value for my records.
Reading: 7 MPa
